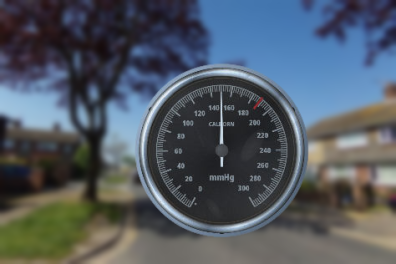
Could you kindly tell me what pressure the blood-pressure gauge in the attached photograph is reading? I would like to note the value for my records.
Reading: 150 mmHg
